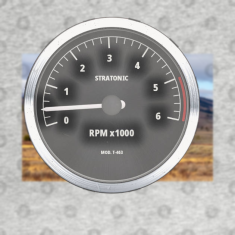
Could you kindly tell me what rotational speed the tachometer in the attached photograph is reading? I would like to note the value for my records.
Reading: 400 rpm
